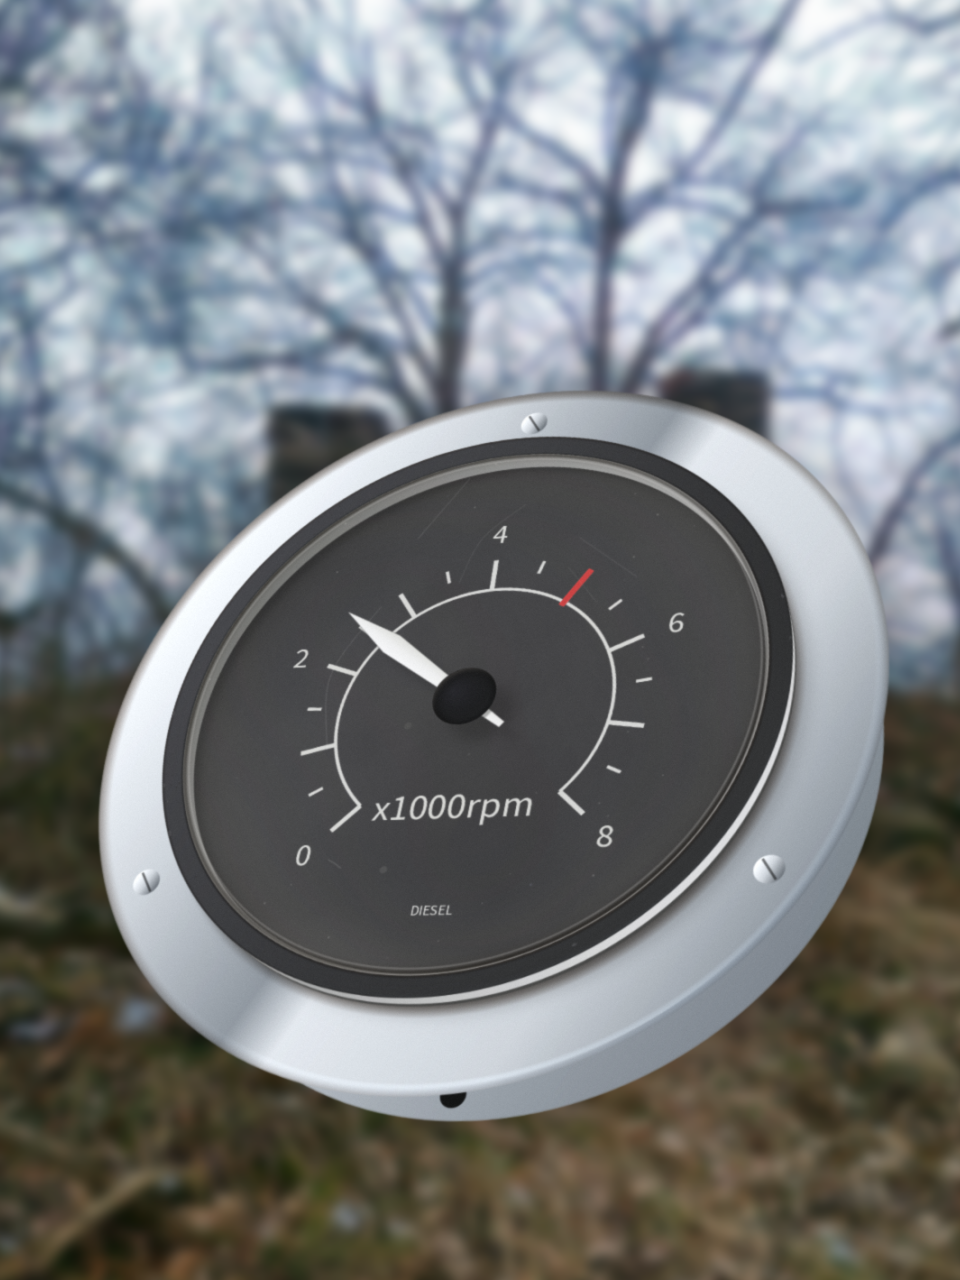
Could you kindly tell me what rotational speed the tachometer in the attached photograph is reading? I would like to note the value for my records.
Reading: 2500 rpm
